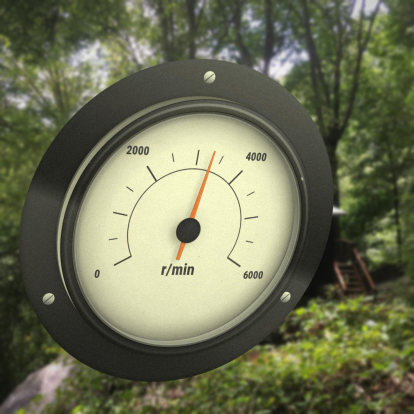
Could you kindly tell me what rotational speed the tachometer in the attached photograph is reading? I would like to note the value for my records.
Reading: 3250 rpm
